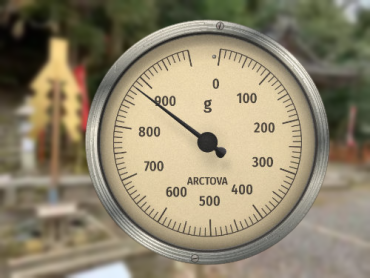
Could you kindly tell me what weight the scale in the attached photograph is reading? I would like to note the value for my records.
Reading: 880 g
